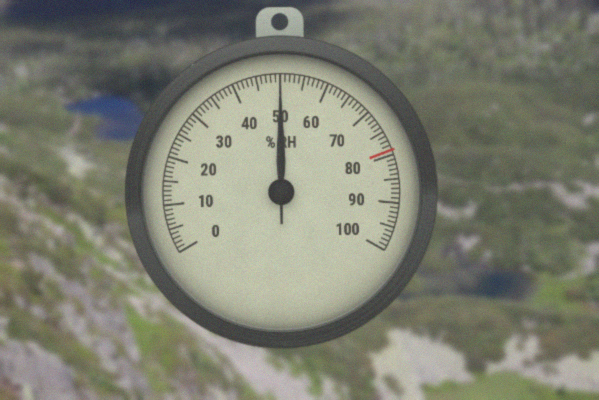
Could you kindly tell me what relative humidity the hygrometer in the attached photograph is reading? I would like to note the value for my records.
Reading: 50 %
